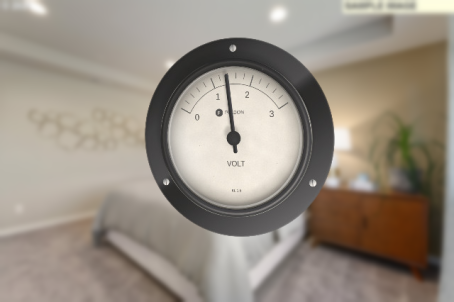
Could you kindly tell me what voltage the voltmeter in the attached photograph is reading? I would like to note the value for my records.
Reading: 1.4 V
